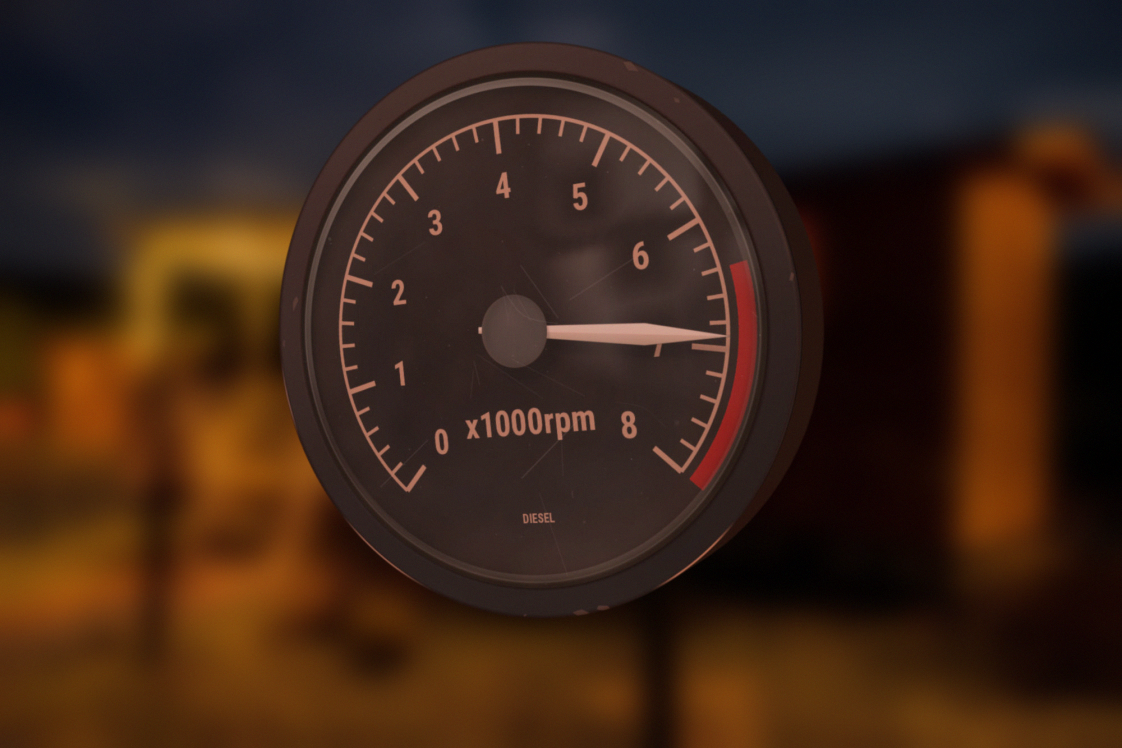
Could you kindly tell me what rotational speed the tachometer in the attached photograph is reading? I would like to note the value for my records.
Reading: 6900 rpm
